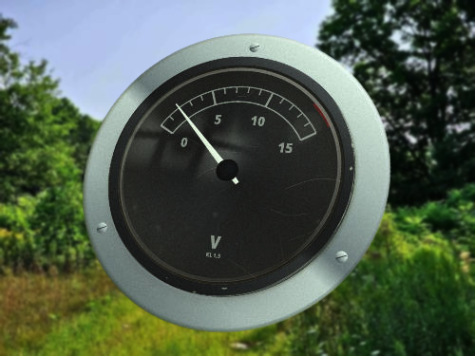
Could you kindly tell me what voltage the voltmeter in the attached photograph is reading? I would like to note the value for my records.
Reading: 2 V
